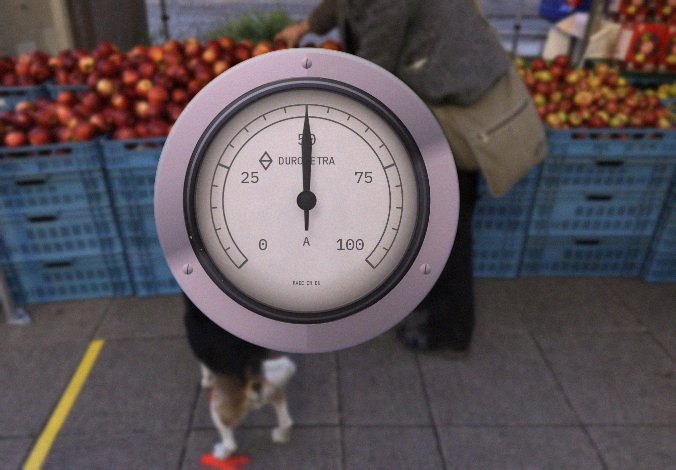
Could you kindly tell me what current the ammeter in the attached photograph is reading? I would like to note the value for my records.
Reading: 50 A
